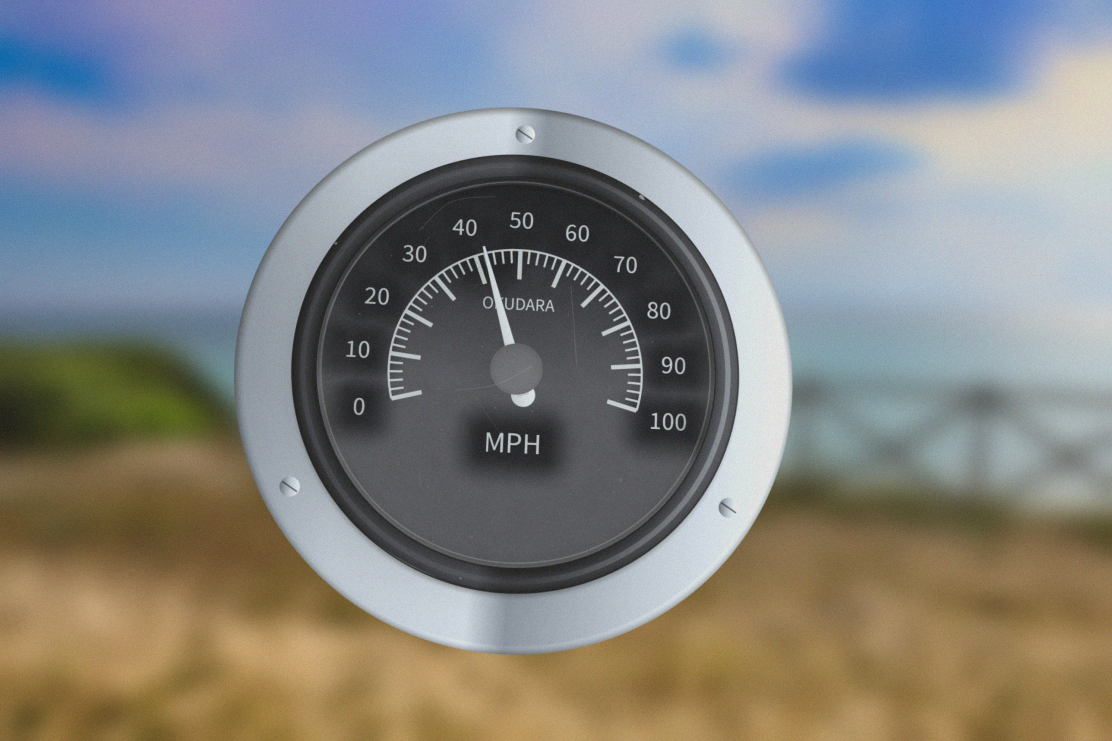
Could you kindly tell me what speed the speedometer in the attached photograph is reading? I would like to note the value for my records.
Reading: 42 mph
